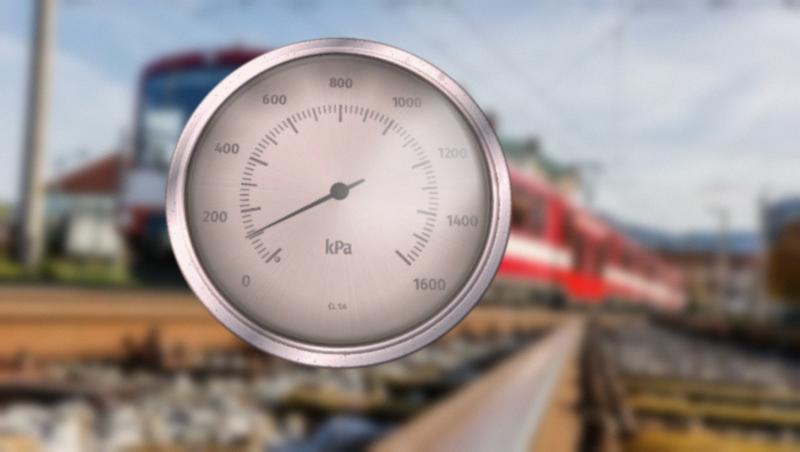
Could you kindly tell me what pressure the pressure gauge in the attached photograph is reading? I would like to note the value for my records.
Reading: 100 kPa
